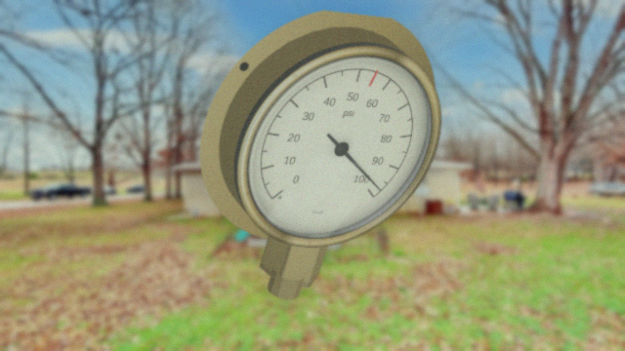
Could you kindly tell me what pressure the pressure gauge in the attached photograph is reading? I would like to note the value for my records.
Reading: 97.5 psi
